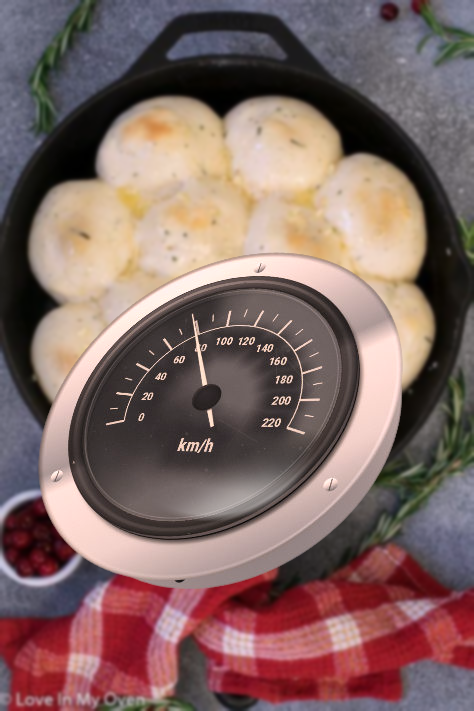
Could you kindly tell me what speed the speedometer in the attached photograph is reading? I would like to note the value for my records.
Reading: 80 km/h
